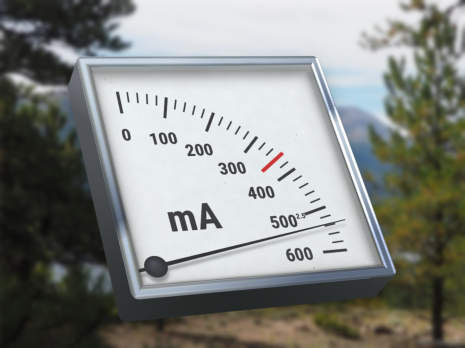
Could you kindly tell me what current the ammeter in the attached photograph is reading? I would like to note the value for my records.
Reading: 540 mA
